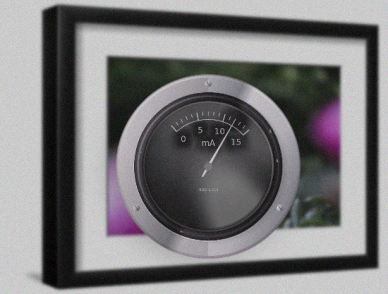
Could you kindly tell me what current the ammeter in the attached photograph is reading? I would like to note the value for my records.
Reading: 12 mA
